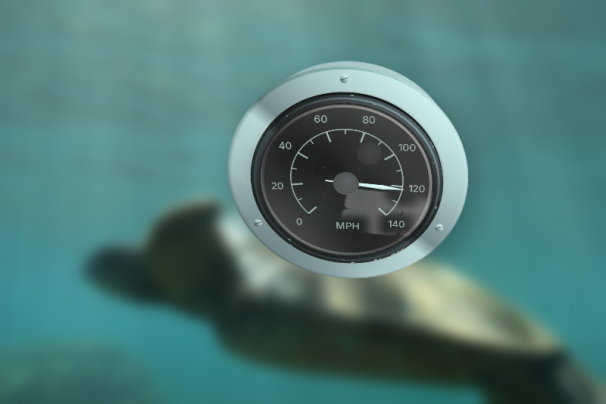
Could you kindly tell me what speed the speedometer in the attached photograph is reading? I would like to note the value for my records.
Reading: 120 mph
